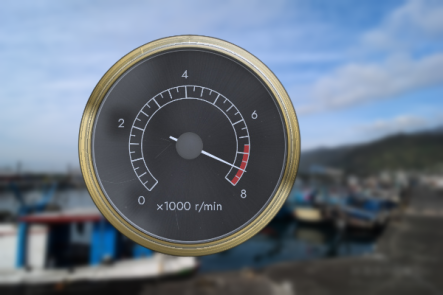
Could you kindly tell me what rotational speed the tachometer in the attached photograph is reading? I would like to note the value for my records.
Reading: 7500 rpm
